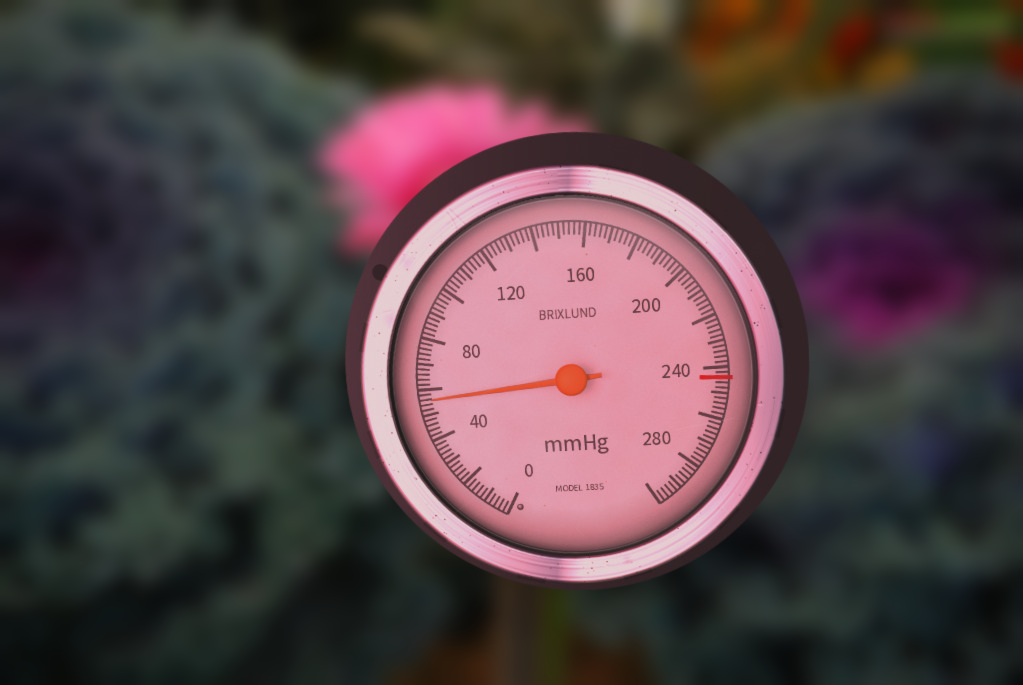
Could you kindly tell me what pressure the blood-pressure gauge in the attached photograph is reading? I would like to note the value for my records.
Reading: 56 mmHg
